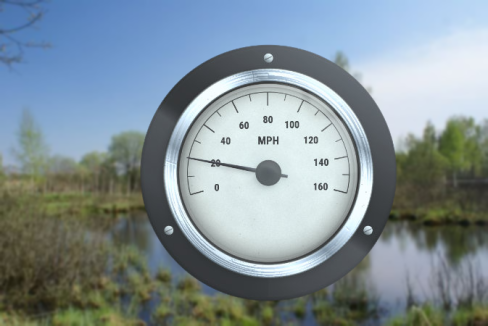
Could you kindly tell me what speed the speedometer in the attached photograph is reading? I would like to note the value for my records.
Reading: 20 mph
